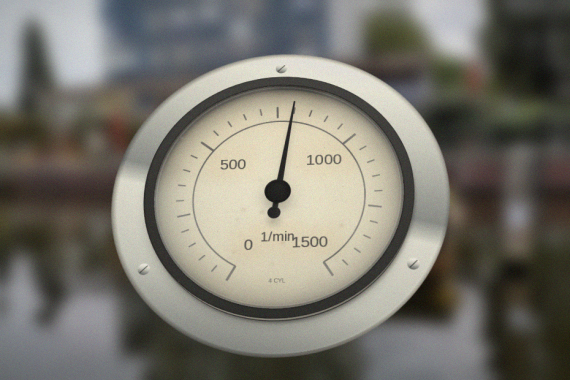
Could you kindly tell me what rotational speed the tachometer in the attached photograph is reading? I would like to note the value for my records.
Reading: 800 rpm
